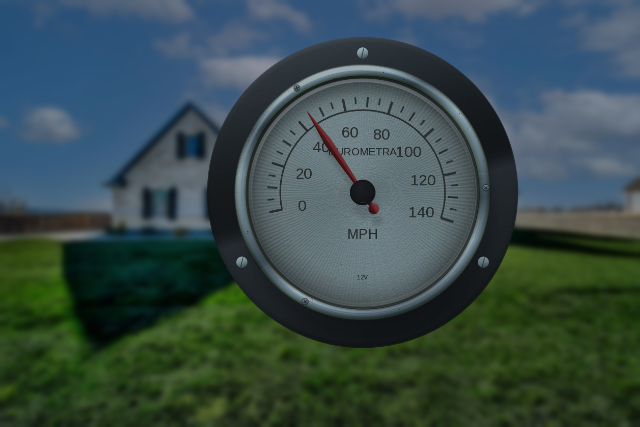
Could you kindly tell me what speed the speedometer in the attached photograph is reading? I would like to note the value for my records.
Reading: 45 mph
